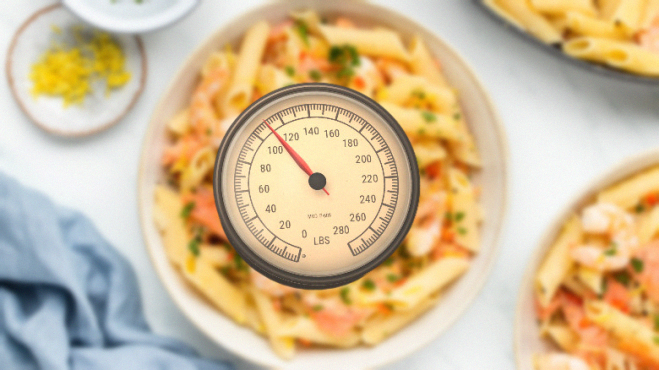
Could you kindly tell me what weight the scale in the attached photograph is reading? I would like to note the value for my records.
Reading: 110 lb
